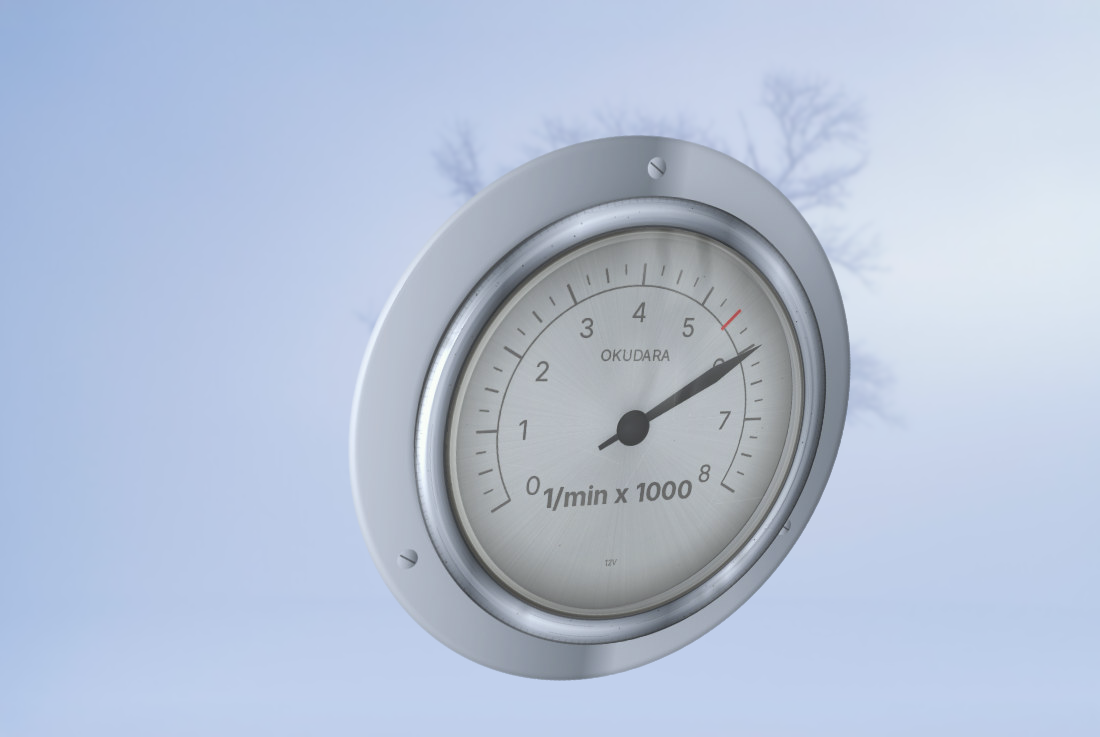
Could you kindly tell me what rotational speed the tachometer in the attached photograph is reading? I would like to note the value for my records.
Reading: 6000 rpm
